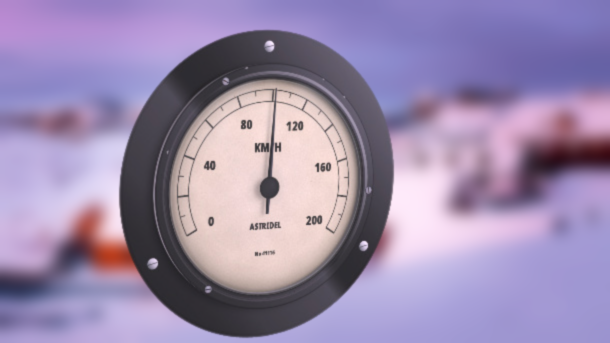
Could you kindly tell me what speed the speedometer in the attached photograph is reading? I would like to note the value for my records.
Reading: 100 km/h
